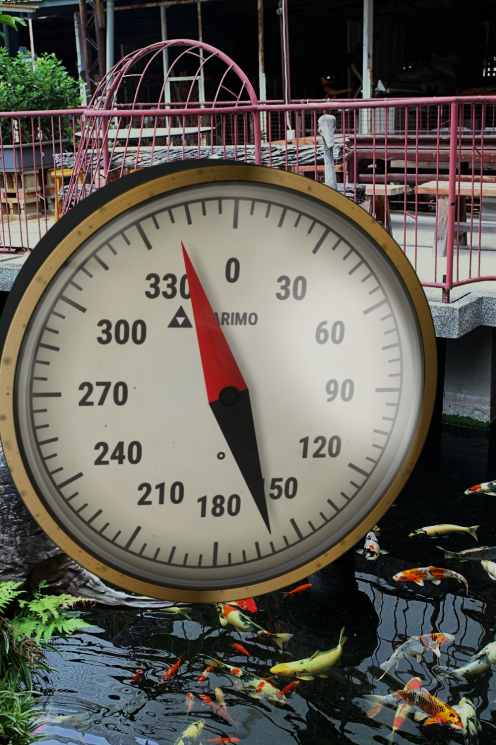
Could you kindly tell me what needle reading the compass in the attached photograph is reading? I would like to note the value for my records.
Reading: 340 °
